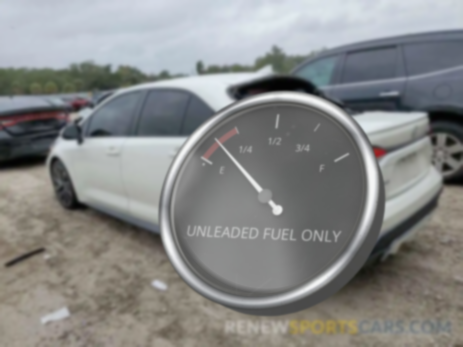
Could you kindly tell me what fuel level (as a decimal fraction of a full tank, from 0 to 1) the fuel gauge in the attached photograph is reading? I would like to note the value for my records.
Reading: 0.125
